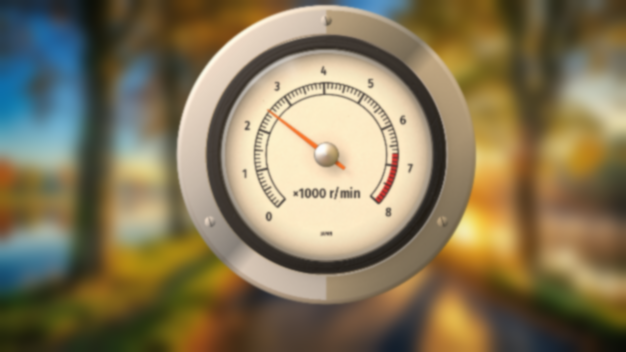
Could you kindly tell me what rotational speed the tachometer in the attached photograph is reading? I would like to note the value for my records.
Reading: 2500 rpm
